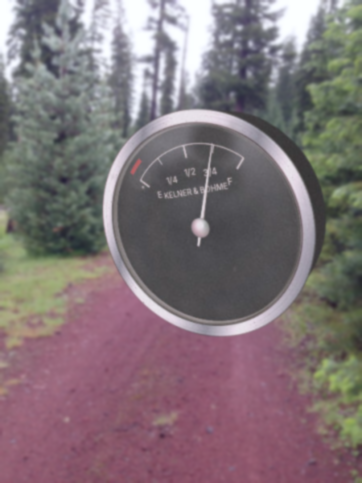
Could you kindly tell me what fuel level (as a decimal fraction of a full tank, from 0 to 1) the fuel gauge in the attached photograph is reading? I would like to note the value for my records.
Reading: 0.75
